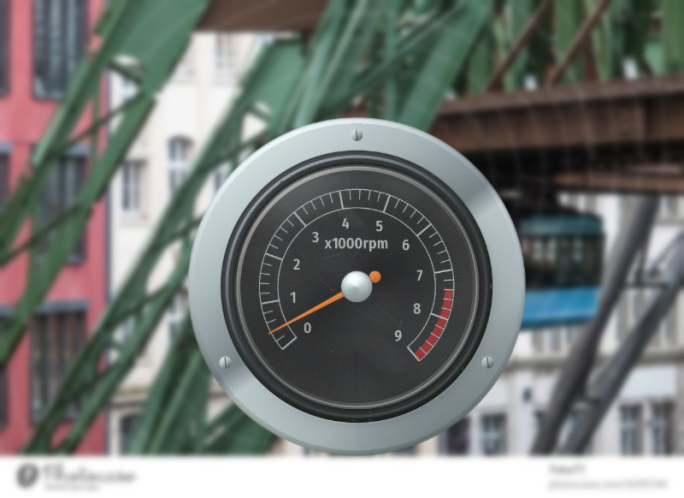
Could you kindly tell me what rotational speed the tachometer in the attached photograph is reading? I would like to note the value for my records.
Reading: 400 rpm
